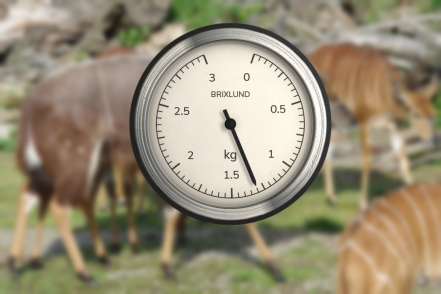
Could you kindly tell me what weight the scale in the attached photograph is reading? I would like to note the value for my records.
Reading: 1.3 kg
